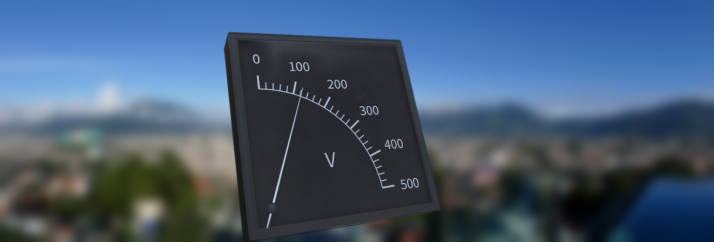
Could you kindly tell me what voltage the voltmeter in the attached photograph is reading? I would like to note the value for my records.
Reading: 120 V
